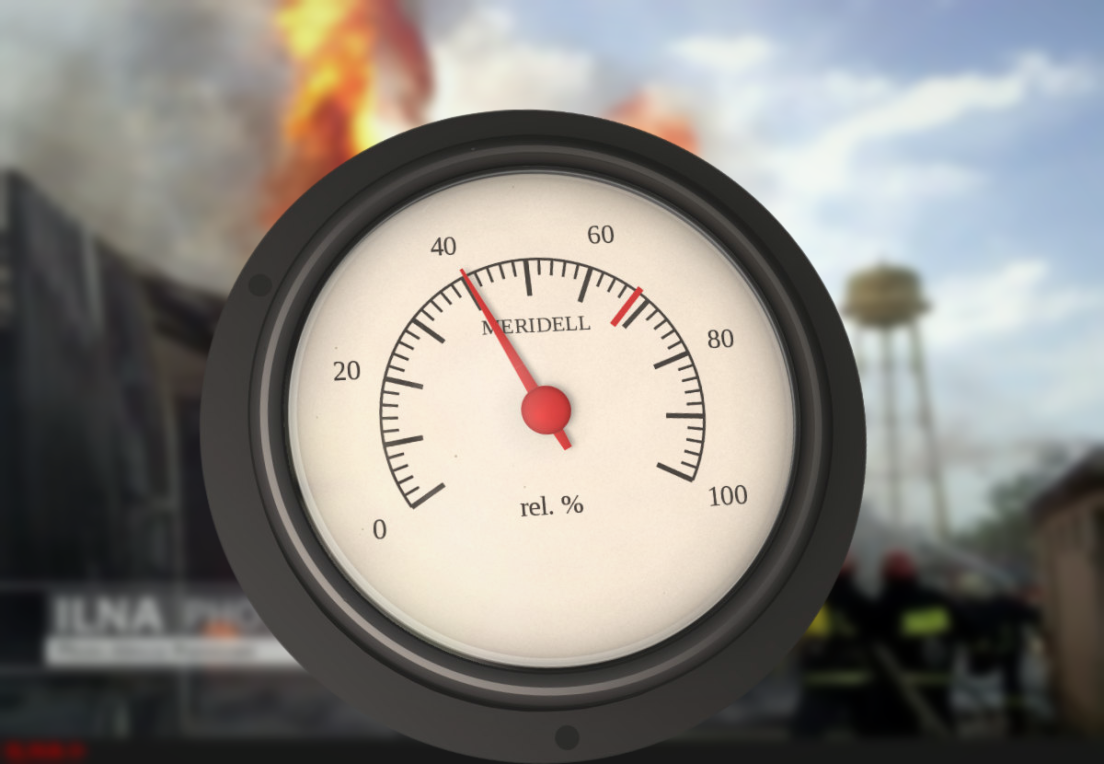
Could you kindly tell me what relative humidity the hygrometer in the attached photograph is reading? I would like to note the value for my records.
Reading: 40 %
